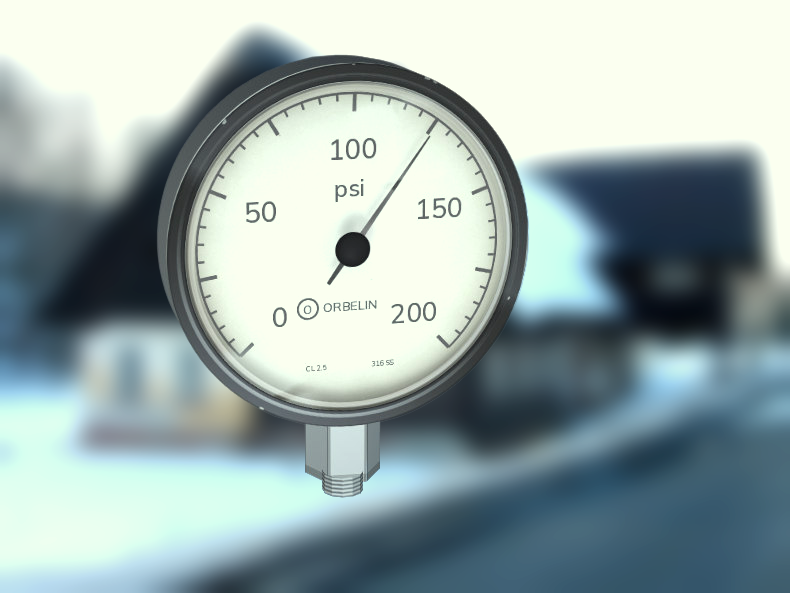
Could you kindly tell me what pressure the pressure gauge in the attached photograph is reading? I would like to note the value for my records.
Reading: 125 psi
